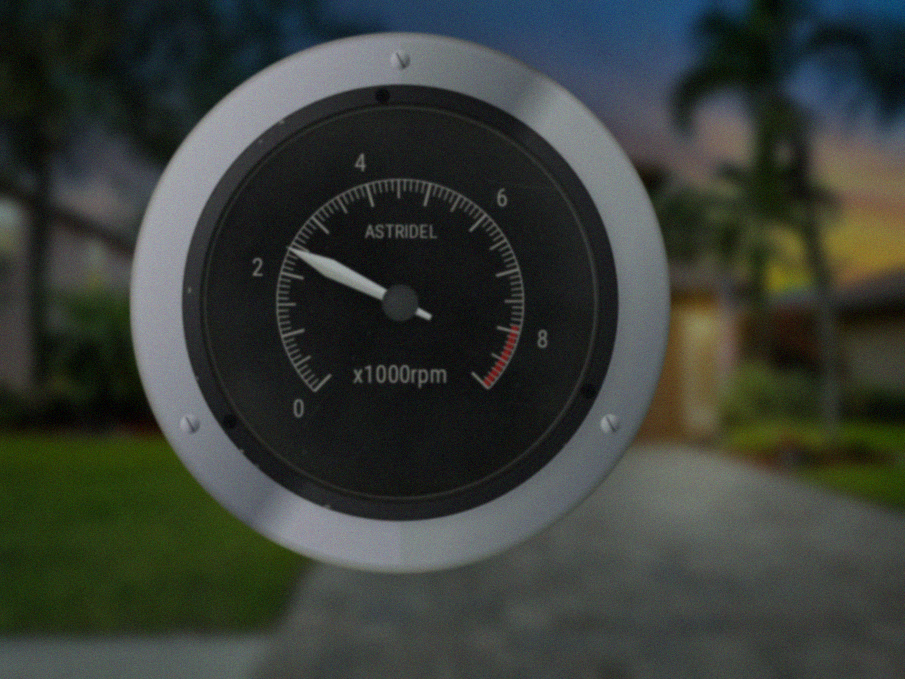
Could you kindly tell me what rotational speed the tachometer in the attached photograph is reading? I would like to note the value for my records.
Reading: 2400 rpm
